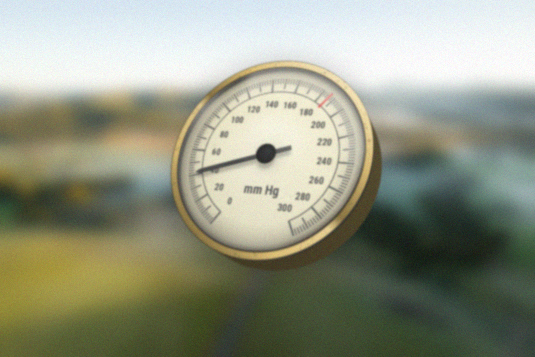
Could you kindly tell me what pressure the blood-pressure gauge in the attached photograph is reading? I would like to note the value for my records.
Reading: 40 mmHg
